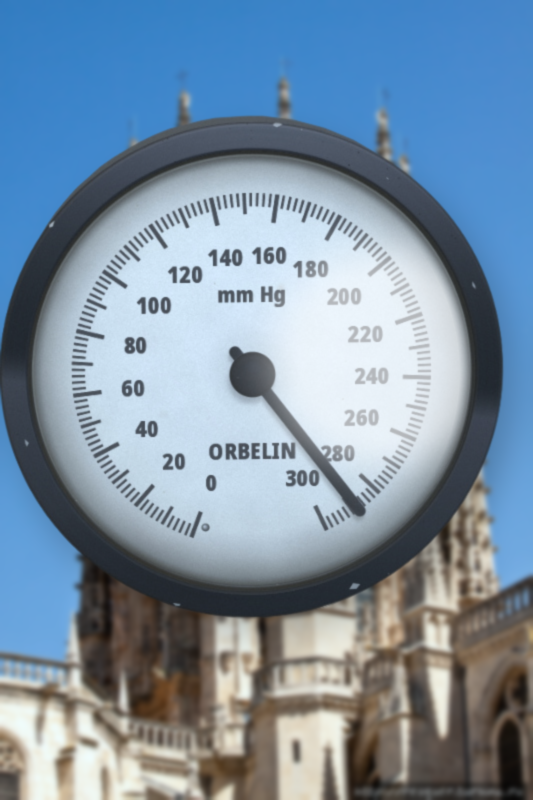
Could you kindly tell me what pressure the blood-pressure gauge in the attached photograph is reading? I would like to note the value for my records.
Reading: 288 mmHg
